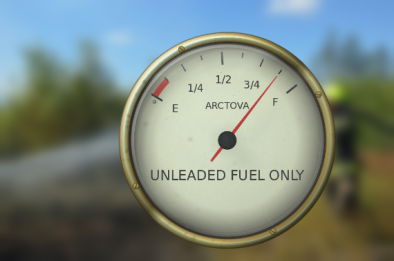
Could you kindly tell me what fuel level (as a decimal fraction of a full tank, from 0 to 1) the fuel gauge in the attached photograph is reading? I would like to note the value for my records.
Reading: 0.875
